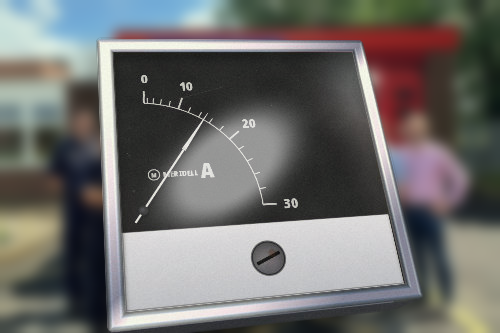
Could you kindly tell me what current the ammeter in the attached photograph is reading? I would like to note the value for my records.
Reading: 15 A
